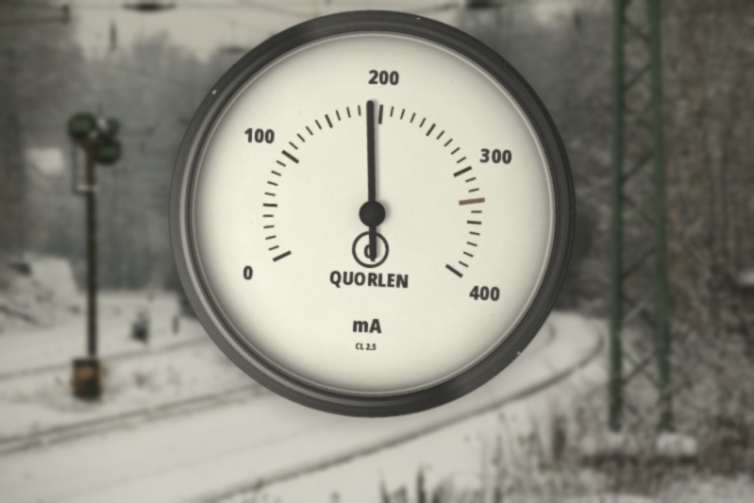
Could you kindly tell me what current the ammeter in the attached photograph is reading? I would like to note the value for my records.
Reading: 190 mA
